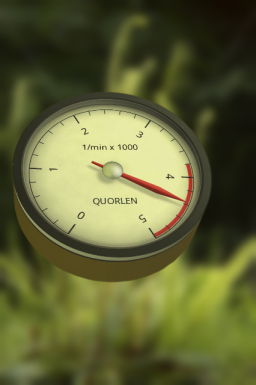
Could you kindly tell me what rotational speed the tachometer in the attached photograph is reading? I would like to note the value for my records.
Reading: 4400 rpm
